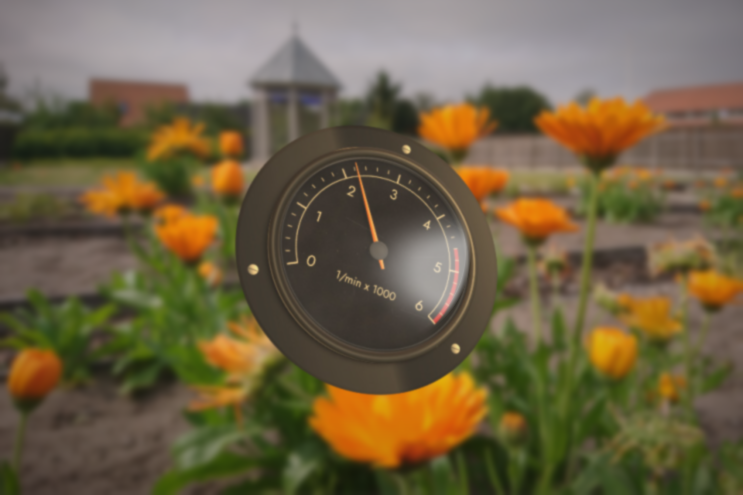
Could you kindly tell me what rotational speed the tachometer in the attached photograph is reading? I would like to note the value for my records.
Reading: 2200 rpm
